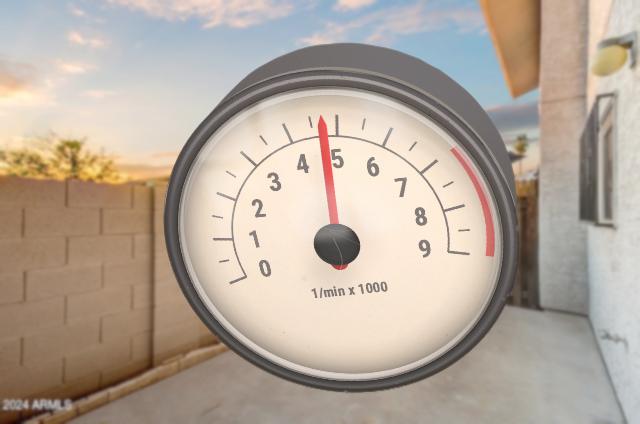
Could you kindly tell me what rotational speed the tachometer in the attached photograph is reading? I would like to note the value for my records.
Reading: 4750 rpm
